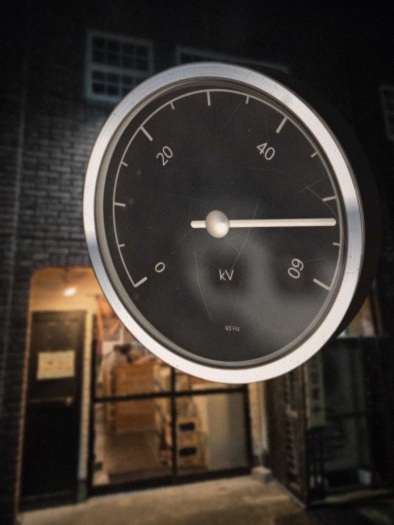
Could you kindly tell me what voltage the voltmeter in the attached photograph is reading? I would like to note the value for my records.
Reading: 52.5 kV
